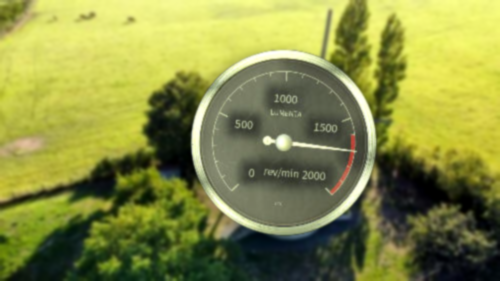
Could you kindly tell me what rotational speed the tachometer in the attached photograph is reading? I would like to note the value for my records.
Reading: 1700 rpm
